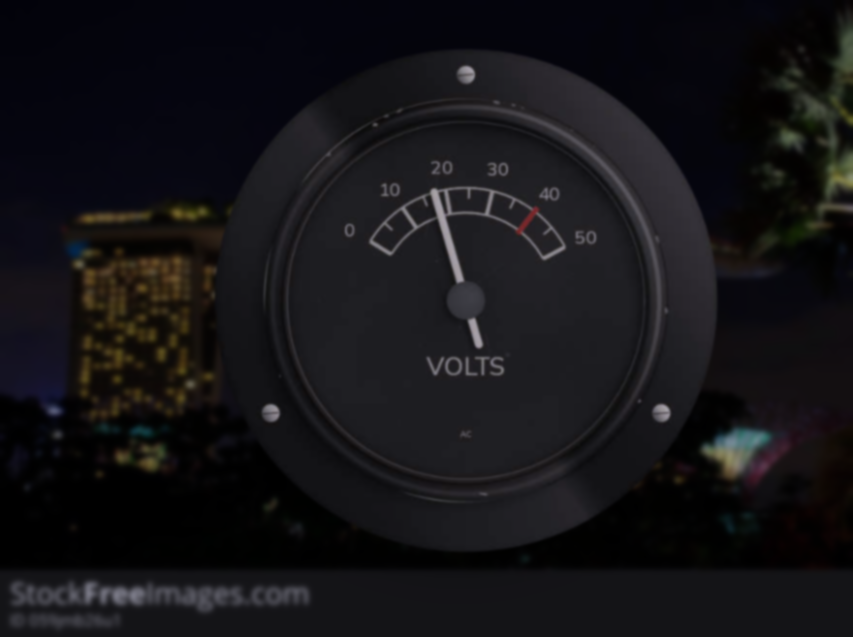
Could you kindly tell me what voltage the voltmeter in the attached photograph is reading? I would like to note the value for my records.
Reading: 17.5 V
